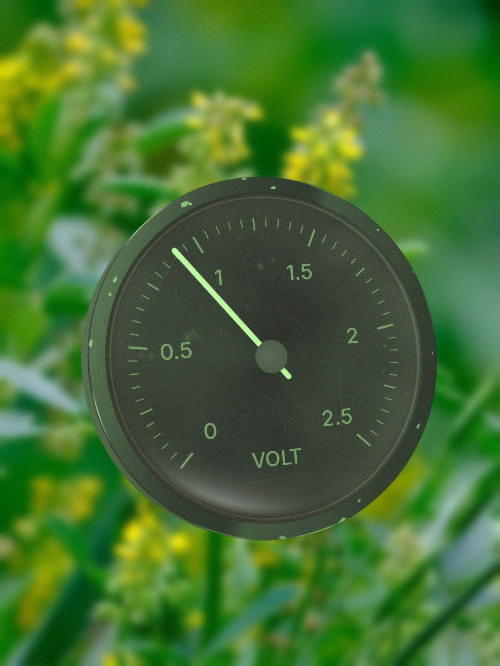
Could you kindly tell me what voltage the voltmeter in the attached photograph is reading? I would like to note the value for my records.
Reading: 0.9 V
